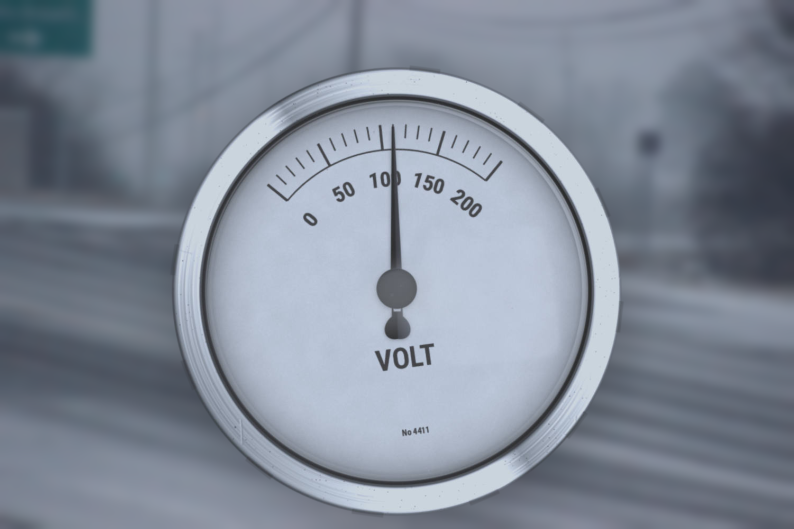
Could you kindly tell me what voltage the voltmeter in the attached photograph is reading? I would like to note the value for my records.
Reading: 110 V
